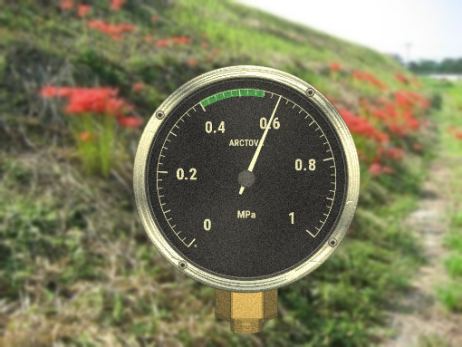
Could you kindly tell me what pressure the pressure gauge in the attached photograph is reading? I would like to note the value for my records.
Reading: 0.6 MPa
